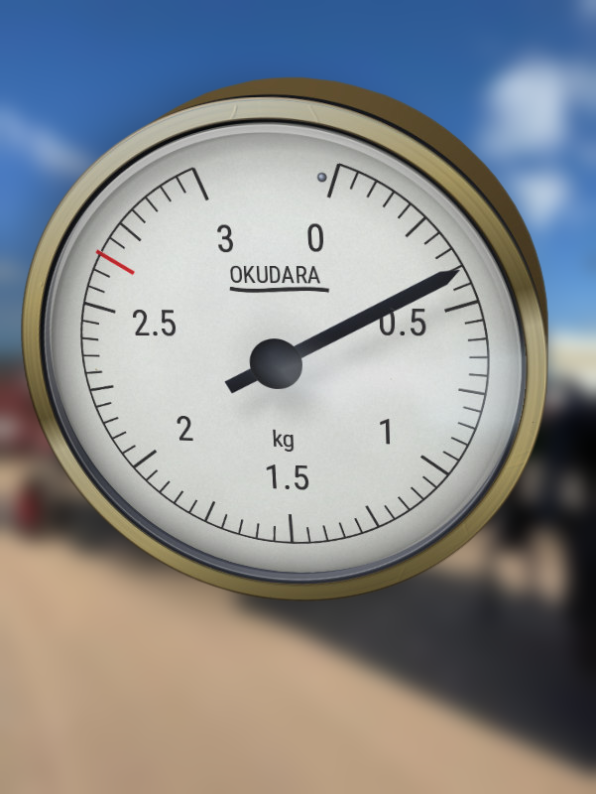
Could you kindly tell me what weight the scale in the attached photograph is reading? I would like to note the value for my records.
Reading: 0.4 kg
